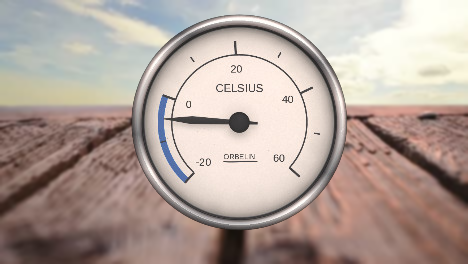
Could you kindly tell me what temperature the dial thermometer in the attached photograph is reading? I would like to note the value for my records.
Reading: -5 °C
